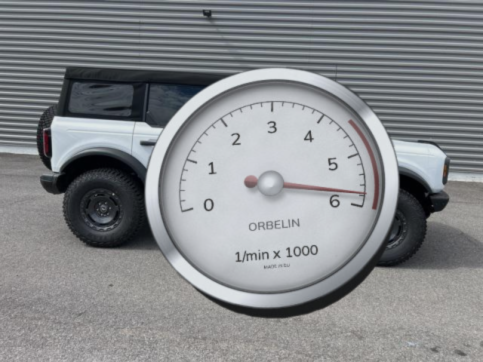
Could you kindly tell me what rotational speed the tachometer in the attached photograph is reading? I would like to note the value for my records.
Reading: 5800 rpm
